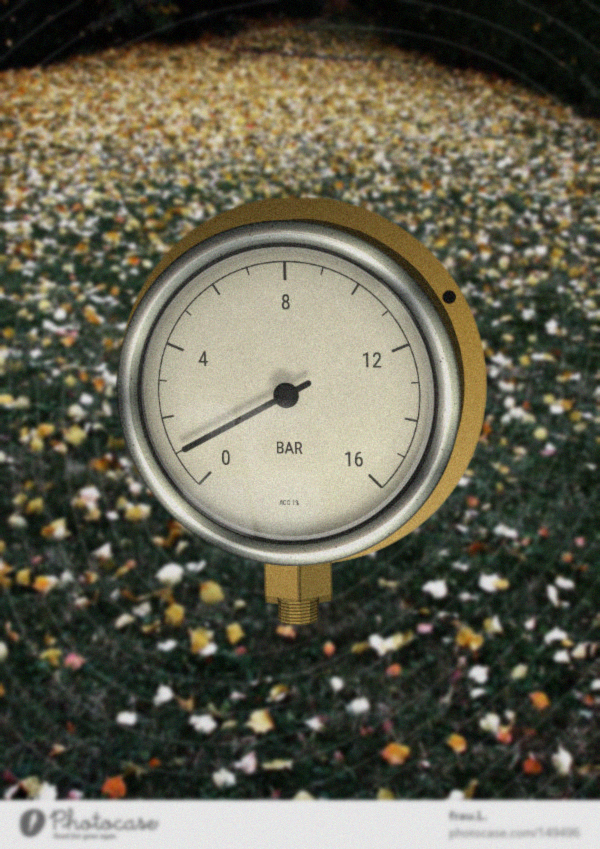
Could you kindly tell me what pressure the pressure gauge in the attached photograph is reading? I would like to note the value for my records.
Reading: 1 bar
